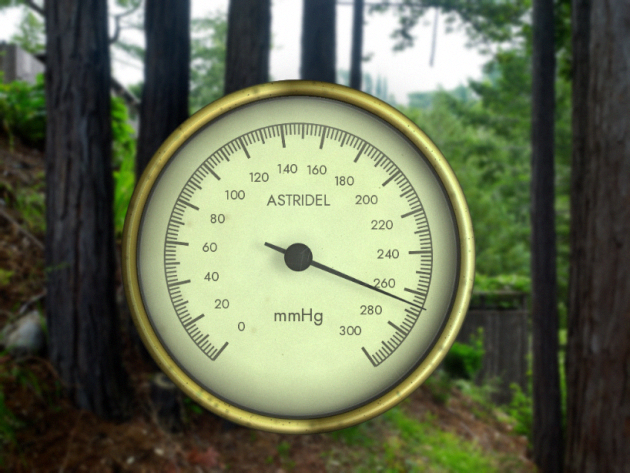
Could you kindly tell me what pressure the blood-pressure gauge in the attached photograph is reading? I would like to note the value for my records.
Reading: 266 mmHg
